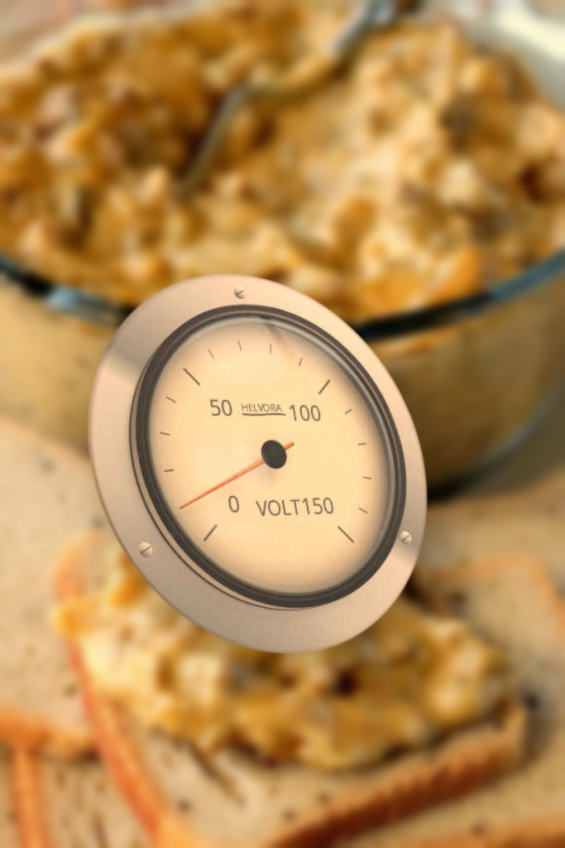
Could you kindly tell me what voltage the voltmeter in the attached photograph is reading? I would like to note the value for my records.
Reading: 10 V
